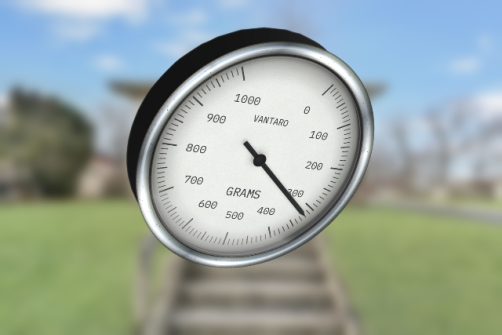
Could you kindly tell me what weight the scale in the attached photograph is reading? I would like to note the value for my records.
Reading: 320 g
